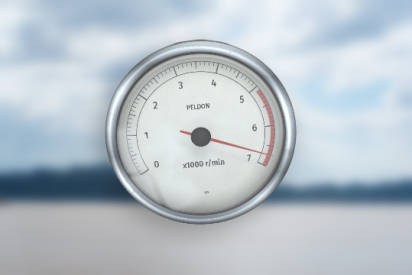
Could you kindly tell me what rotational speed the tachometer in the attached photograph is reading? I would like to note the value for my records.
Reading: 6700 rpm
